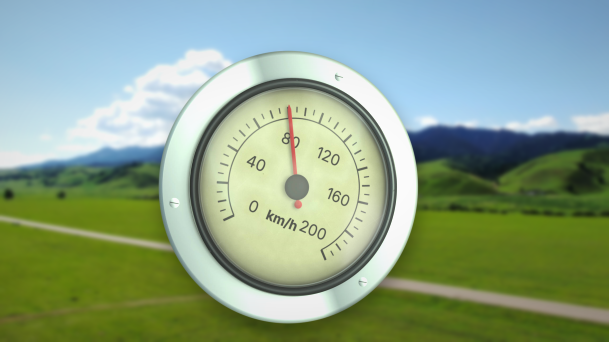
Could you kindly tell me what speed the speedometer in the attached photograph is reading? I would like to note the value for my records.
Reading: 80 km/h
